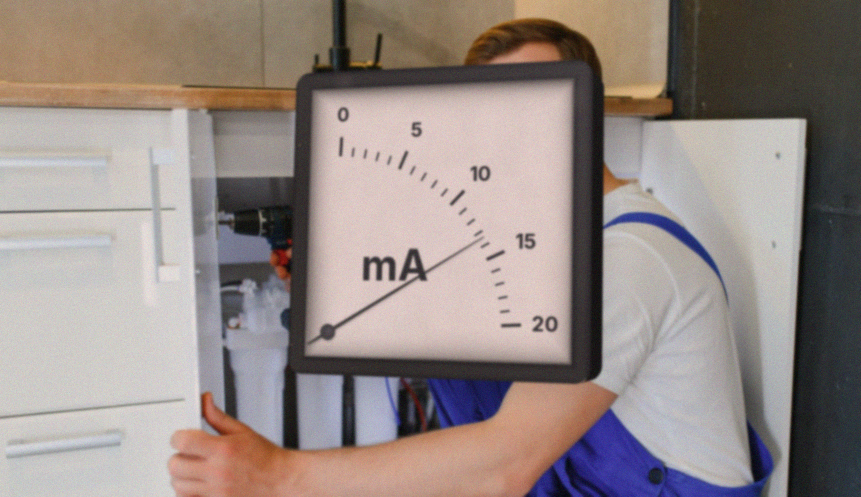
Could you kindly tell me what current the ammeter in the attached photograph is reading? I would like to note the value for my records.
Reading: 13.5 mA
